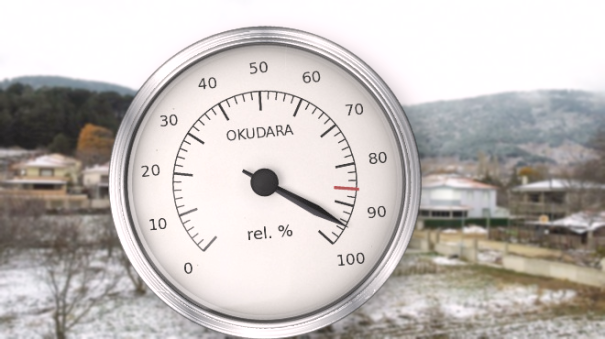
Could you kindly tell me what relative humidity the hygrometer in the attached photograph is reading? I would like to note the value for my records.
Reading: 95 %
